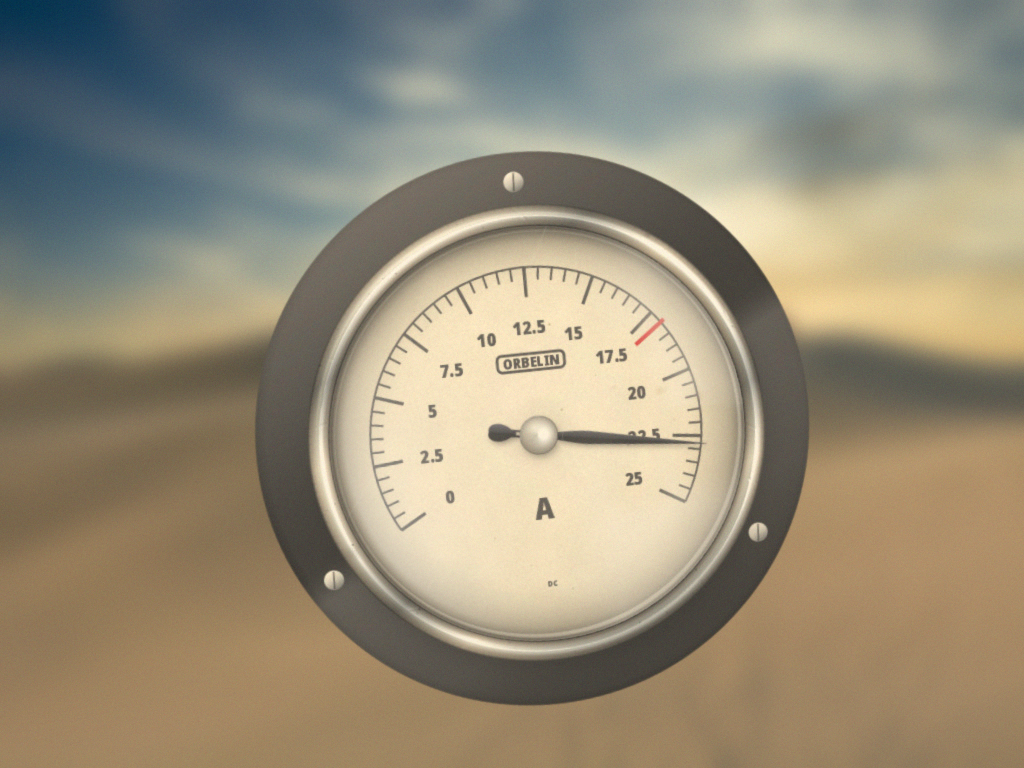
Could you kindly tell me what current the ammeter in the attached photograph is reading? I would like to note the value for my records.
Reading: 22.75 A
